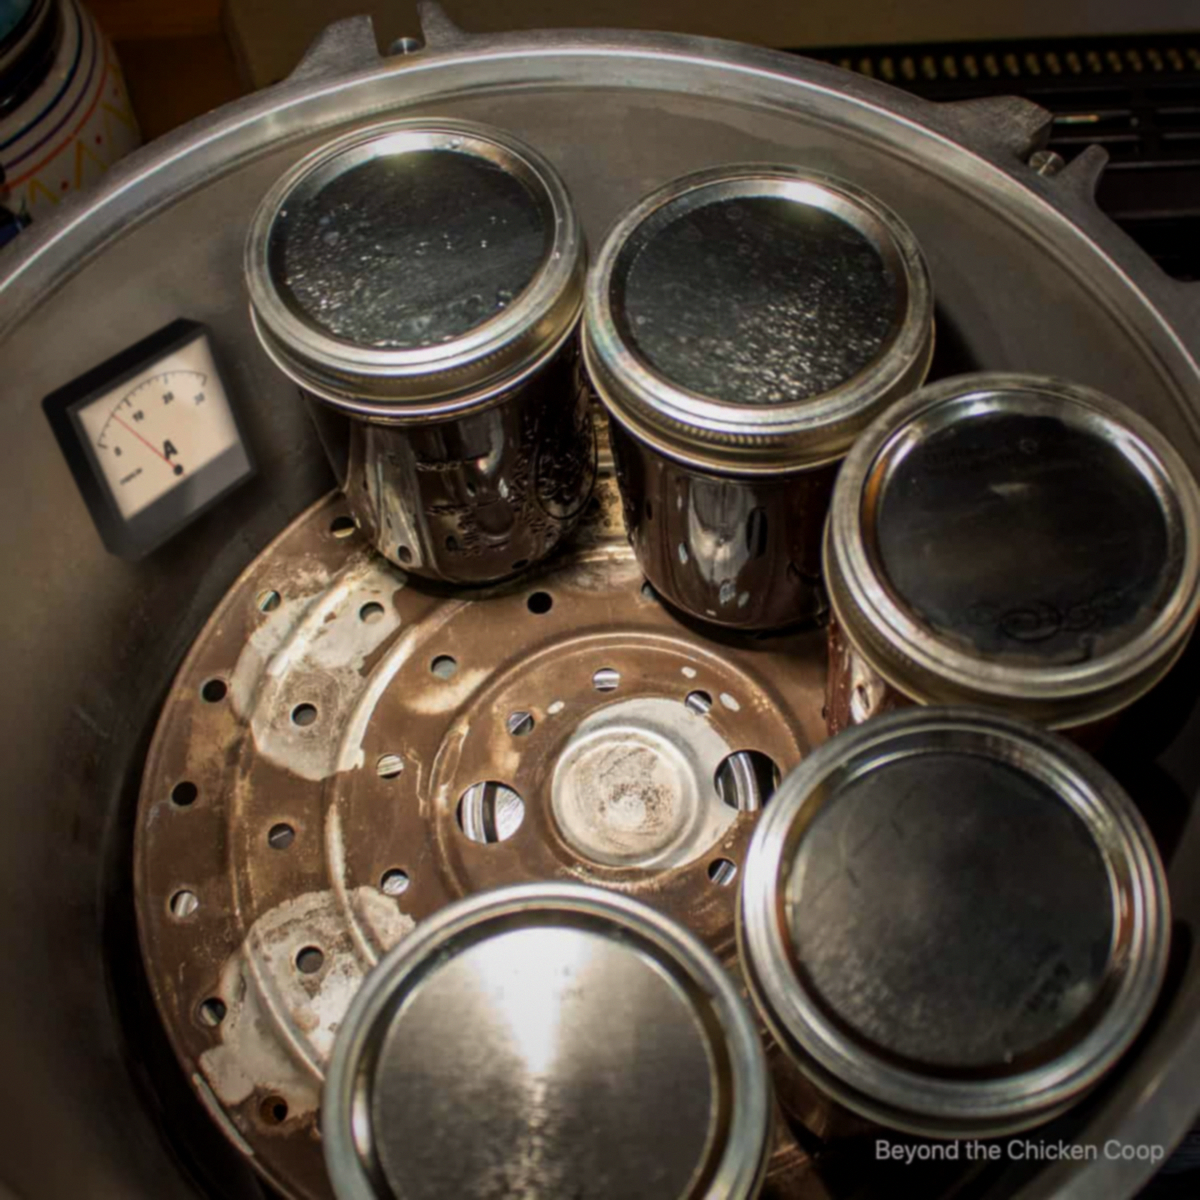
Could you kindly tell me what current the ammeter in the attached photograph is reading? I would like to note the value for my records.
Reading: 6 A
